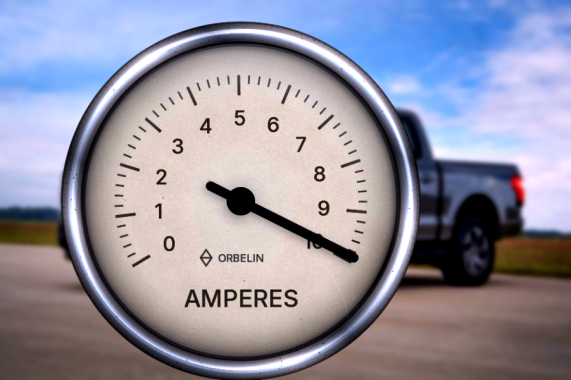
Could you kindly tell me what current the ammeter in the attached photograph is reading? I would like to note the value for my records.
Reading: 9.9 A
